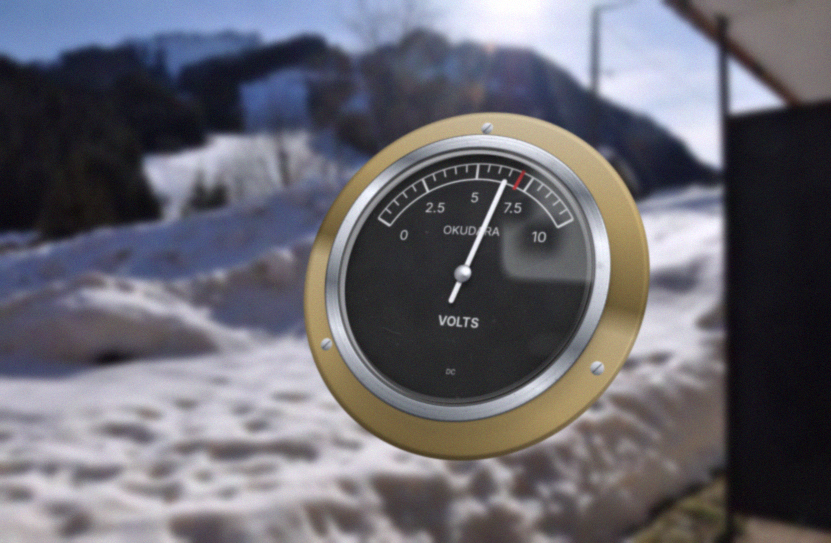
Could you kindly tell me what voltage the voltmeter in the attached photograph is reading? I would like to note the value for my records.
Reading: 6.5 V
